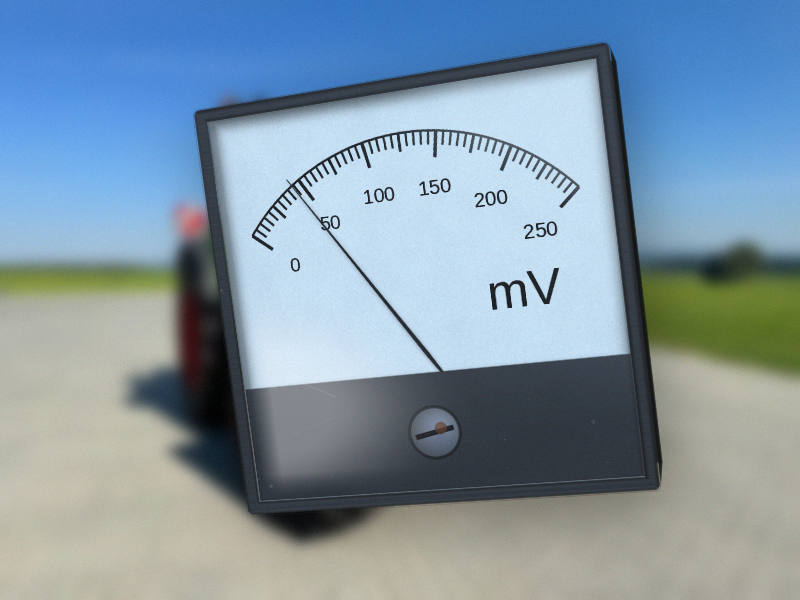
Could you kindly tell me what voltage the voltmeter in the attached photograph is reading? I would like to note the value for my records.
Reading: 45 mV
